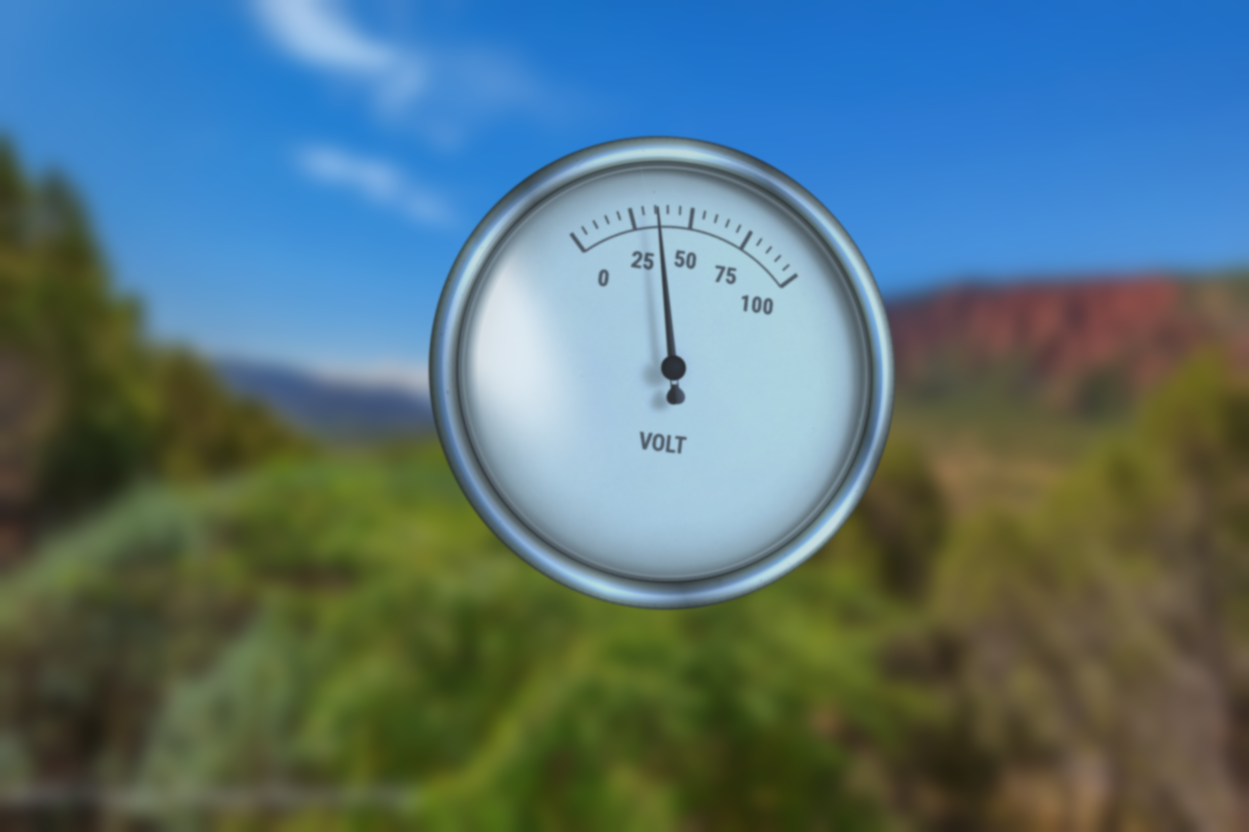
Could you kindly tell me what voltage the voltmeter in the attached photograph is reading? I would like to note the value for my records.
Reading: 35 V
